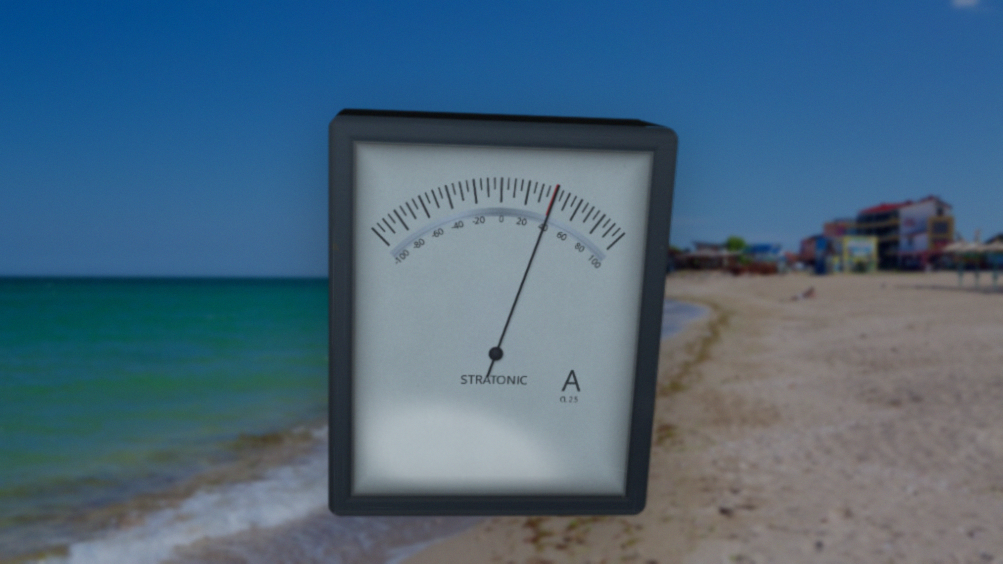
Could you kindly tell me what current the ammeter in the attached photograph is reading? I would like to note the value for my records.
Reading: 40 A
